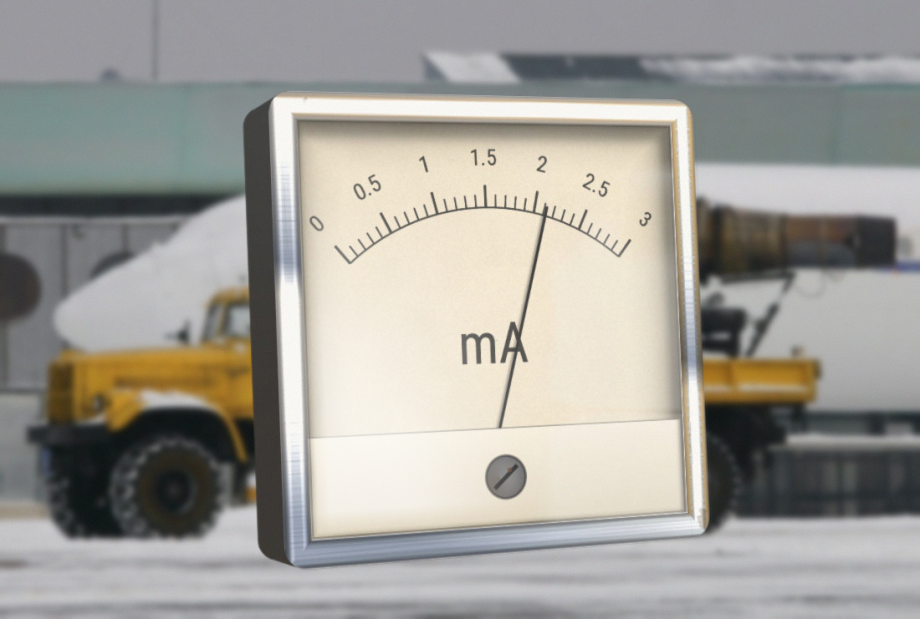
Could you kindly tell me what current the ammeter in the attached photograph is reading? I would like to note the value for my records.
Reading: 2.1 mA
